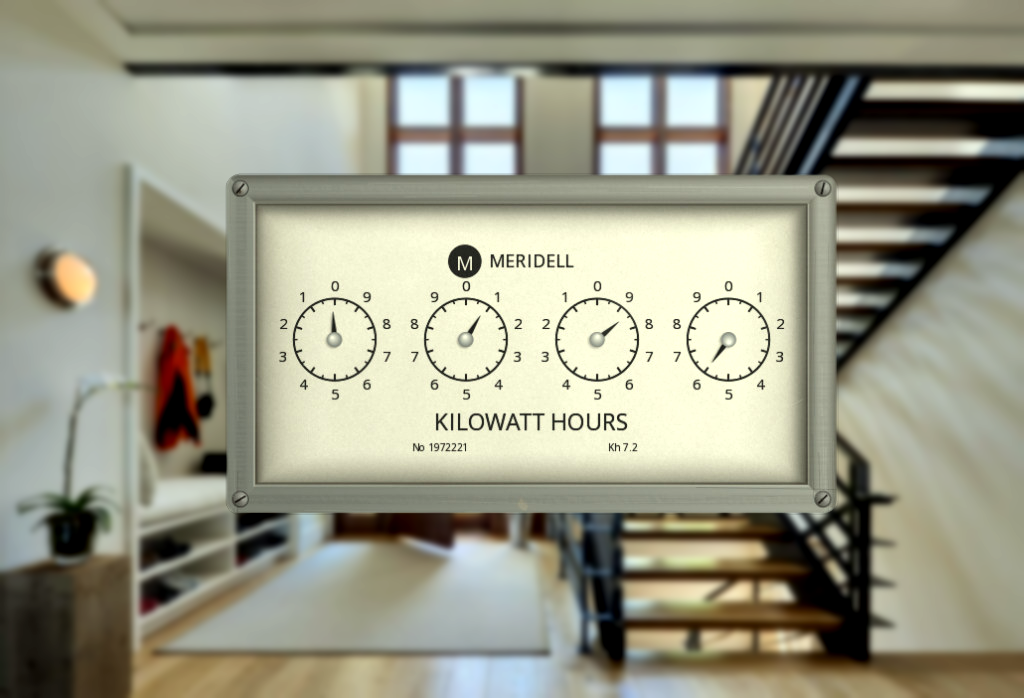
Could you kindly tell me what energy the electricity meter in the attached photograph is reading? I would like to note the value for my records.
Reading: 86 kWh
